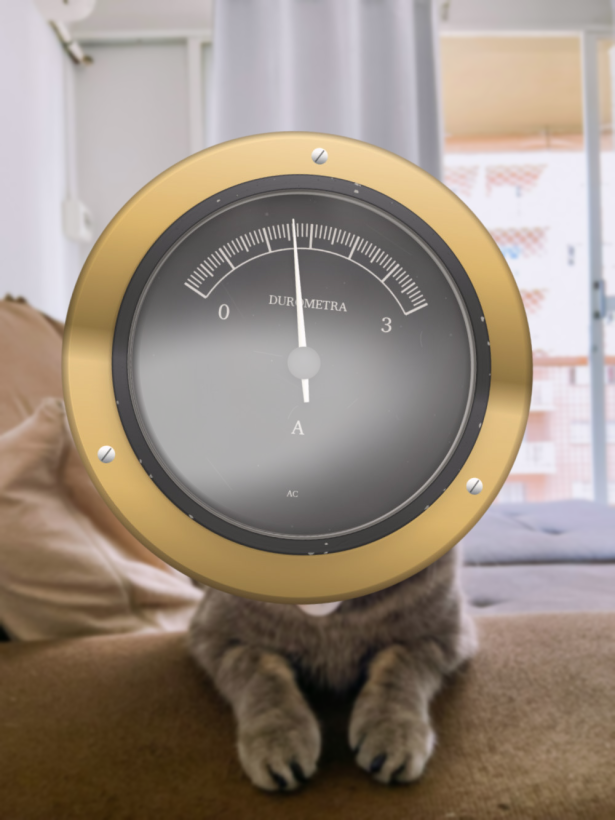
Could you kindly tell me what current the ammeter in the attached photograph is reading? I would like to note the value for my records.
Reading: 1.3 A
